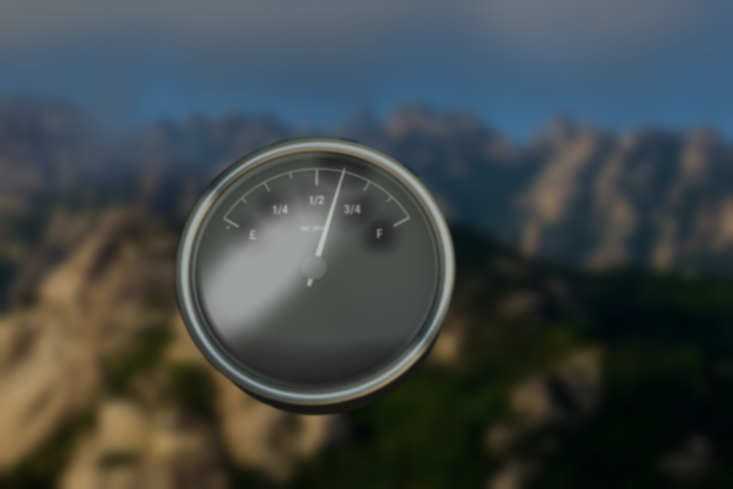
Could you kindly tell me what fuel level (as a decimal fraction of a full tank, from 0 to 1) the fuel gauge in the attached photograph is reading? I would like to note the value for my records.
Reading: 0.625
